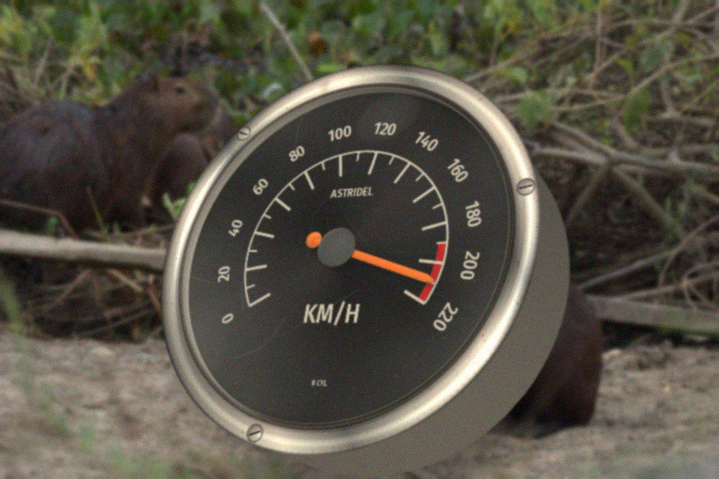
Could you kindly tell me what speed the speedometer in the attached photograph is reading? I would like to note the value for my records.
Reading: 210 km/h
